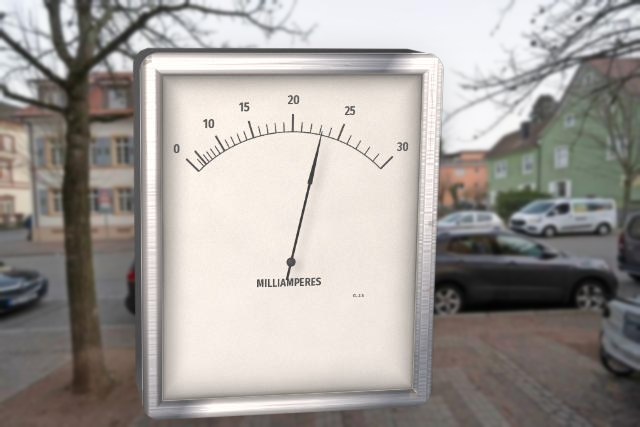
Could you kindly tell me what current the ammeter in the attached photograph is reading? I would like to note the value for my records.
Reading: 23 mA
